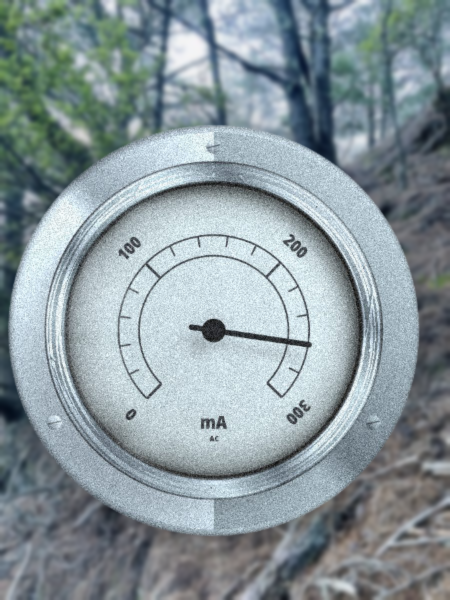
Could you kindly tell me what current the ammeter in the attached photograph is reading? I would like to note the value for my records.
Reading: 260 mA
